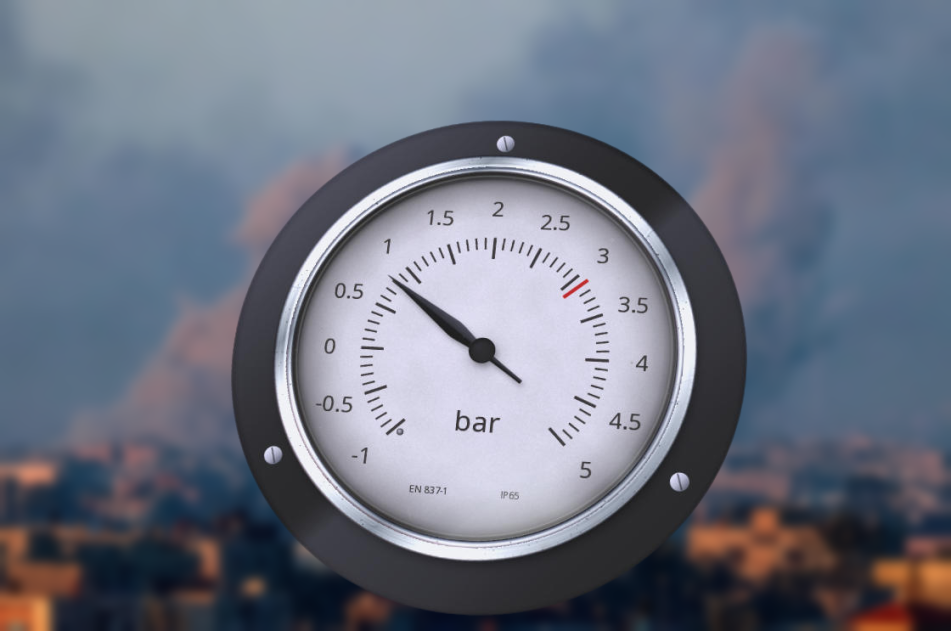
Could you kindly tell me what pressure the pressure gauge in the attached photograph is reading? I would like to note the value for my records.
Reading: 0.8 bar
